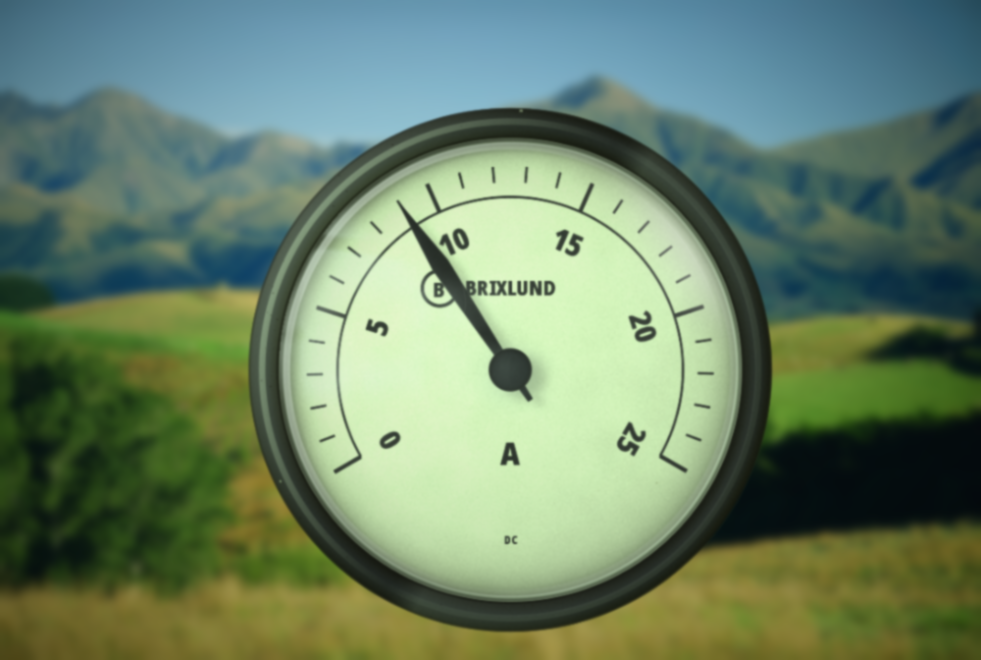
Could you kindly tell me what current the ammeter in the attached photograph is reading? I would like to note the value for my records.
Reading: 9 A
